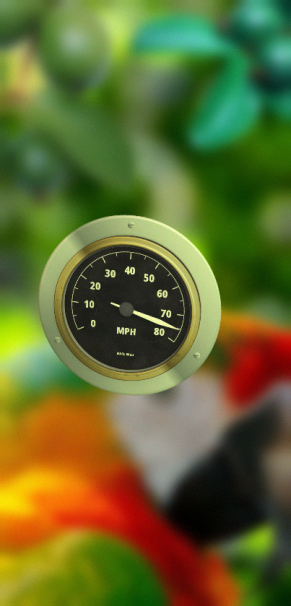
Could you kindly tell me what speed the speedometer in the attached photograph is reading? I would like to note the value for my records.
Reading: 75 mph
